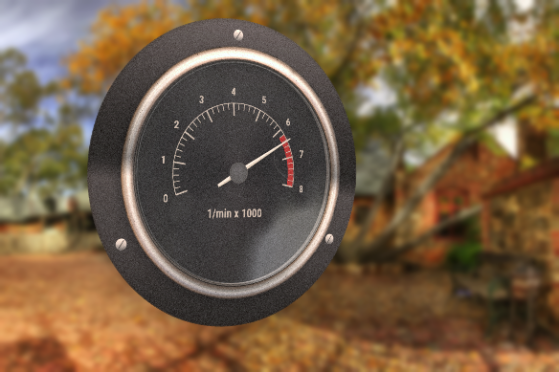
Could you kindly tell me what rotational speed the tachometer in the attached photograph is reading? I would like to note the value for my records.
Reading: 6400 rpm
